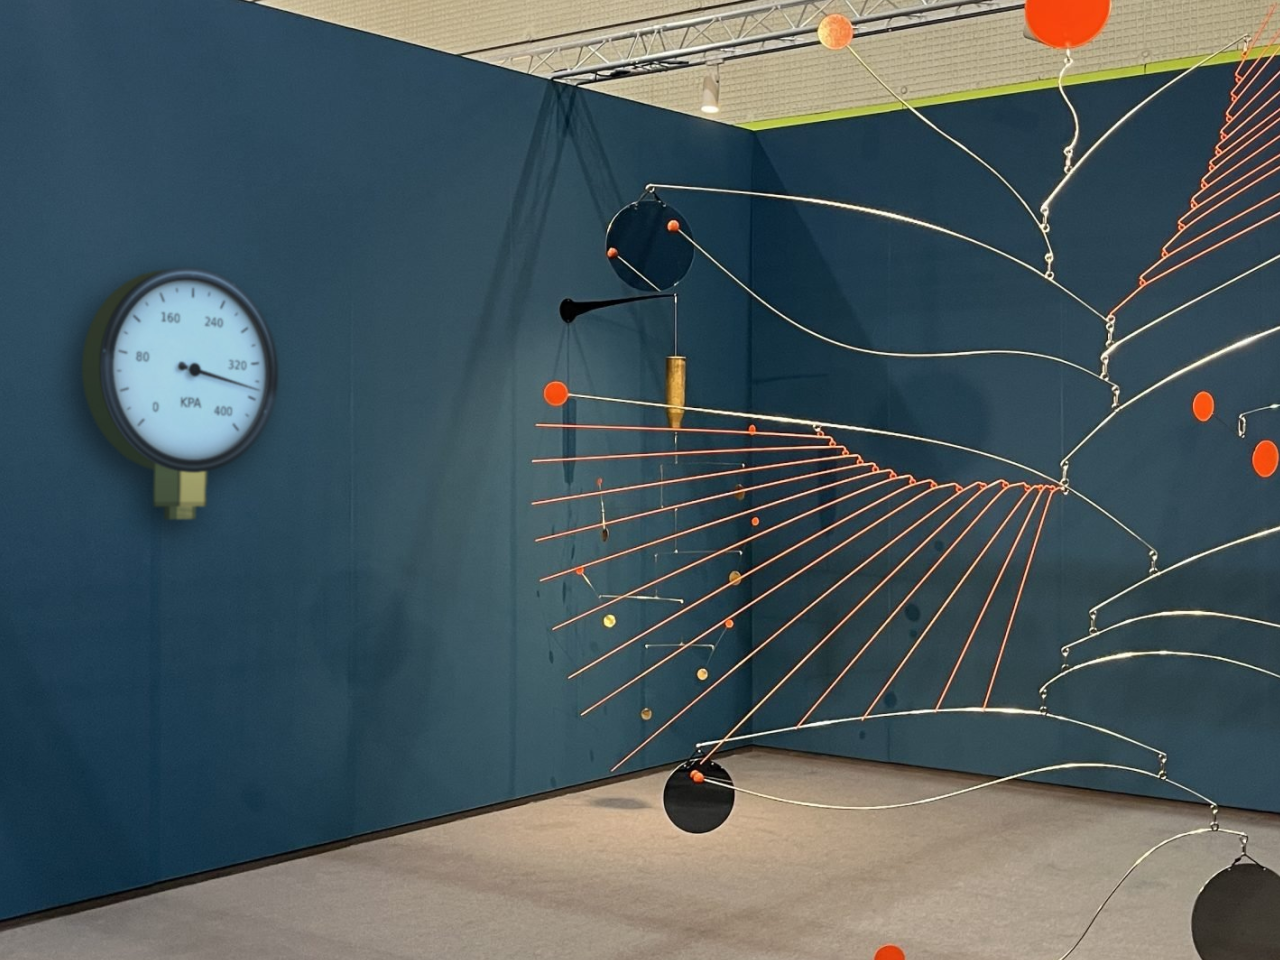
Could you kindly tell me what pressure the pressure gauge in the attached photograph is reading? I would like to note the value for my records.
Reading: 350 kPa
